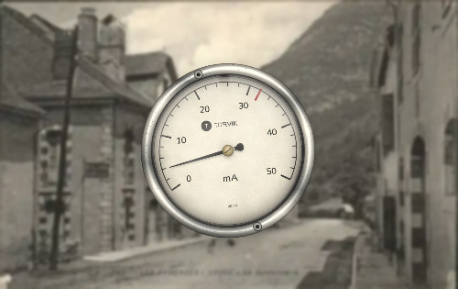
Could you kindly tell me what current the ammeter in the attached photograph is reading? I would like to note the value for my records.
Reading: 4 mA
